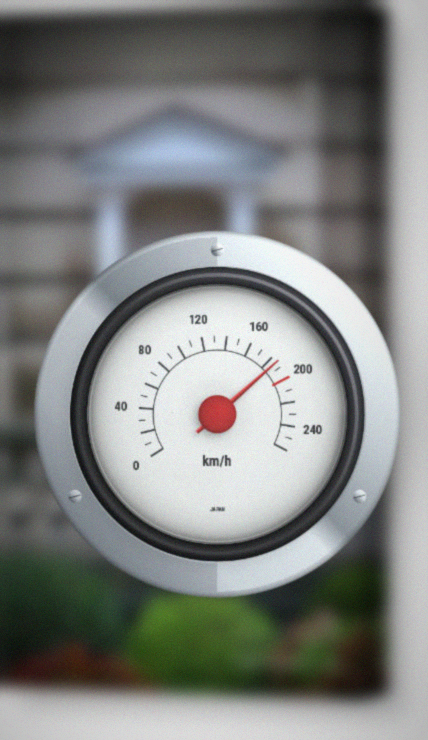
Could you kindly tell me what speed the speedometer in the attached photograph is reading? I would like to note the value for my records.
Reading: 185 km/h
